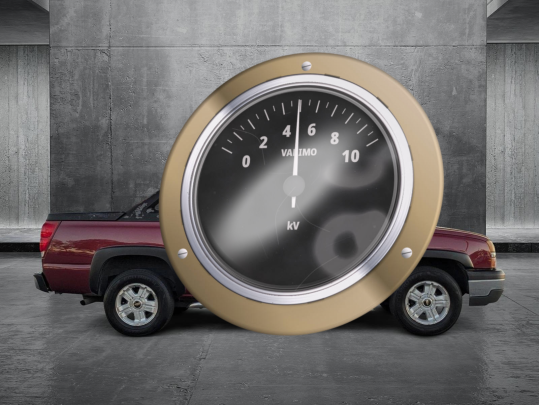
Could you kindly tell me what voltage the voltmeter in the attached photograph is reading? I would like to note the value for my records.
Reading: 5 kV
